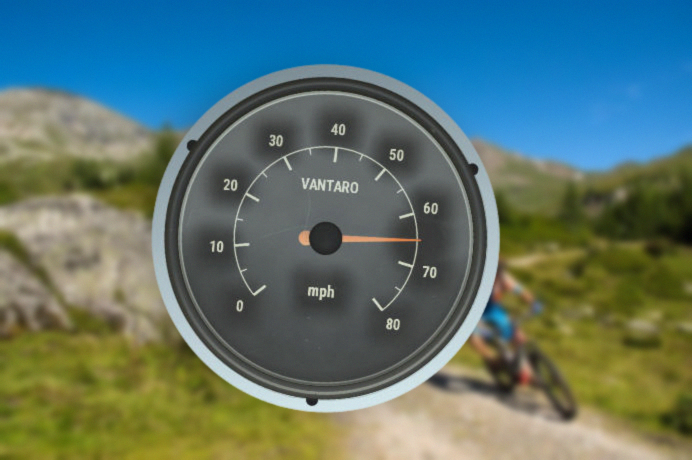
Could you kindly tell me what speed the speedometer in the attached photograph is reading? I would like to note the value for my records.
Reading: 65 mph
